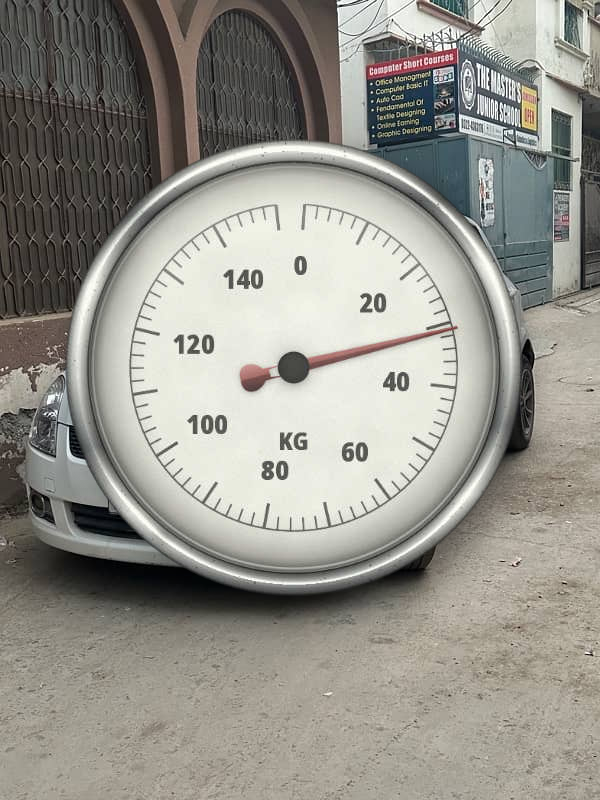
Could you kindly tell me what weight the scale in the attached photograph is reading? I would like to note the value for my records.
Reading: 31 kg
